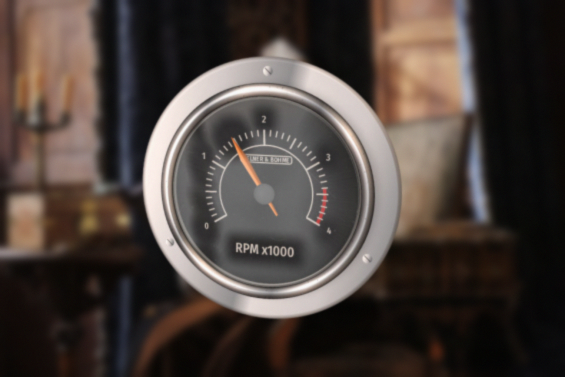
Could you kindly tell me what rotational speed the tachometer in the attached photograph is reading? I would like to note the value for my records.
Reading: 1500 rpm
